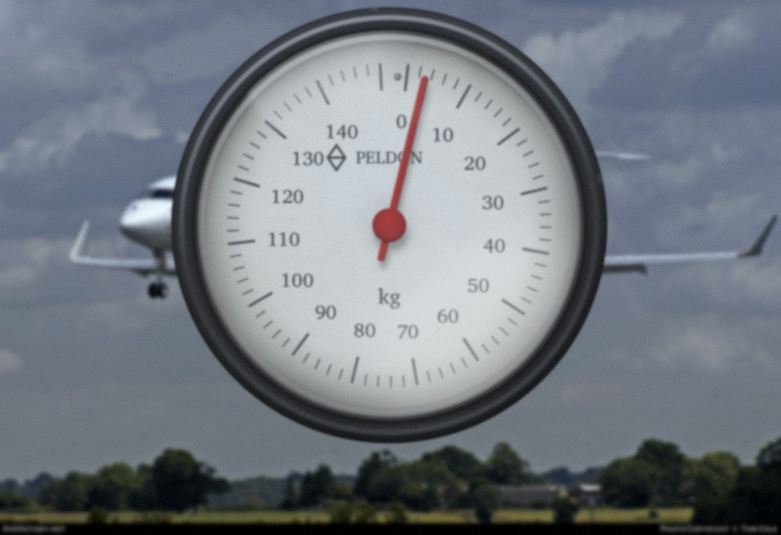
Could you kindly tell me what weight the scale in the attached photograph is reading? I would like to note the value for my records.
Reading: 3 kg
